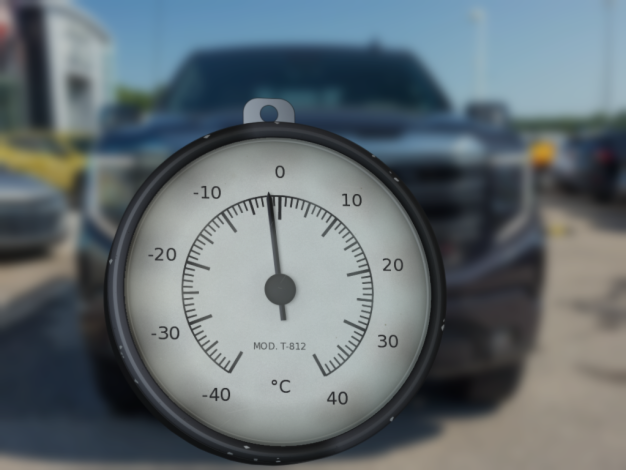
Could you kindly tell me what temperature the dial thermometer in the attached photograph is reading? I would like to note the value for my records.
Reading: -2 °C
